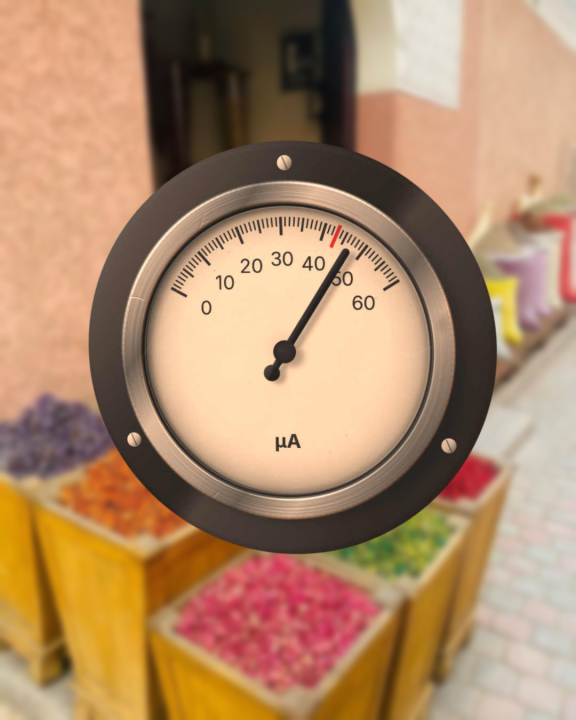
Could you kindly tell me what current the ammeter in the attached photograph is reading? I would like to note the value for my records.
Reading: 47 µA
